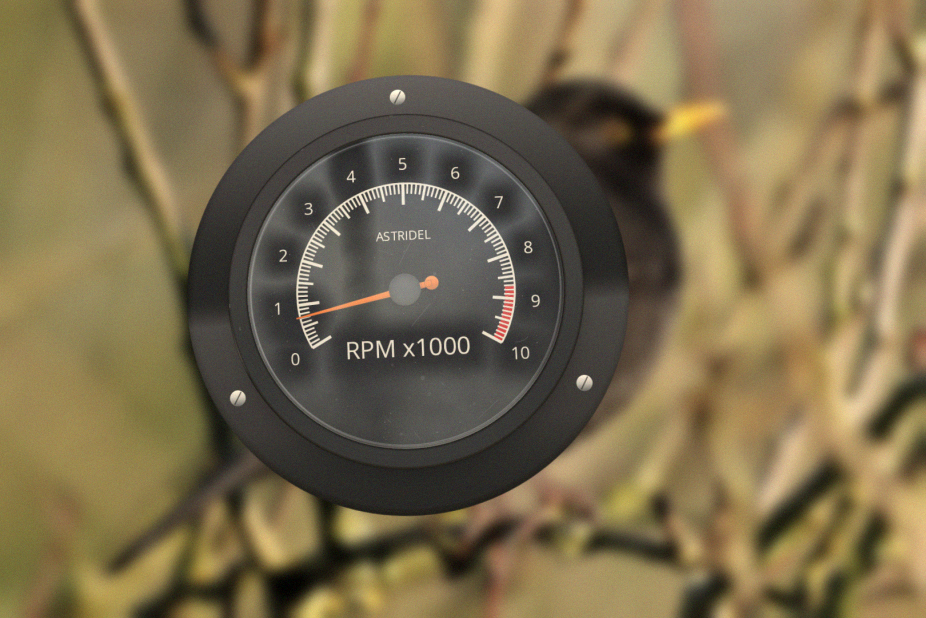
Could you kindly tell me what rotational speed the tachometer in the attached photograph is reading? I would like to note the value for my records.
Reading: 700 rpm
